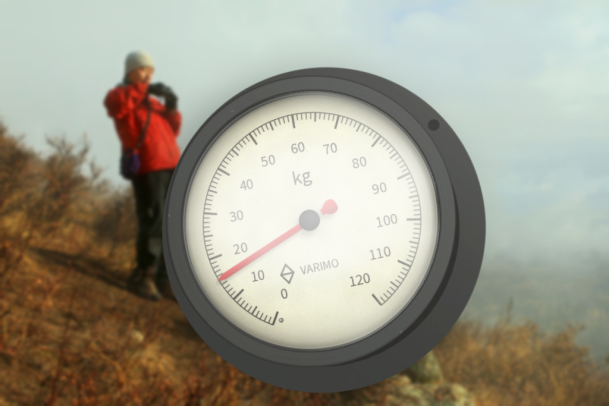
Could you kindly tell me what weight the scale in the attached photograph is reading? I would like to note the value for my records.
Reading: 15 kg
